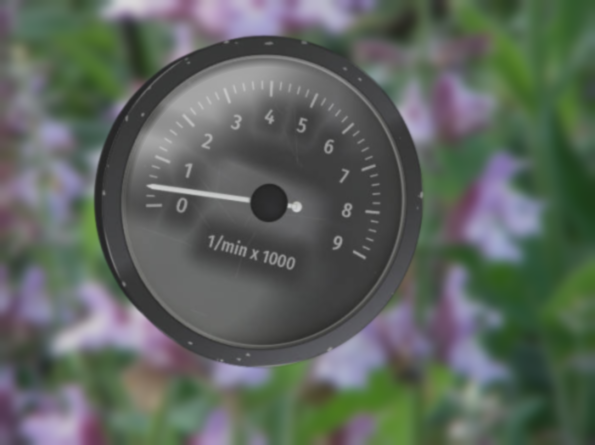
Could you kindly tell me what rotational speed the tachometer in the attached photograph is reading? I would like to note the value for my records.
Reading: 400 rpm
